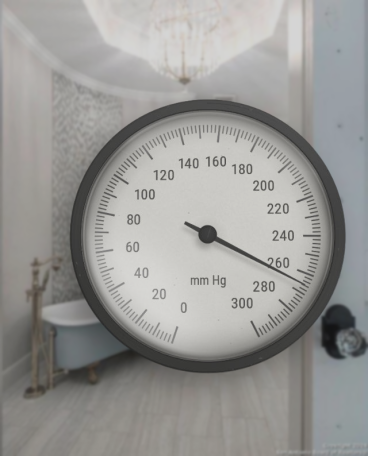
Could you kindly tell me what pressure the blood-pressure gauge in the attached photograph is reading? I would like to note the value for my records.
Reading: 266 mmHg
